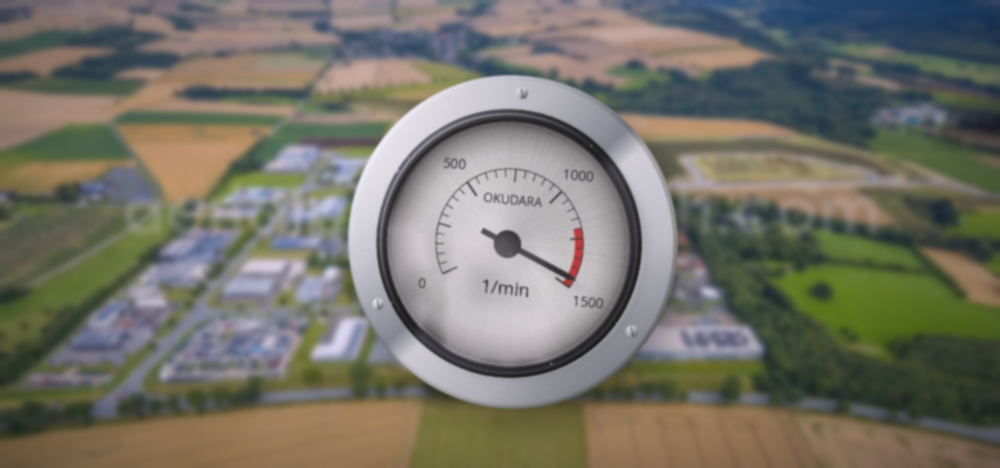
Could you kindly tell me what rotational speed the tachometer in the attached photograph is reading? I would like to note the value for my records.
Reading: 1450 rpm
